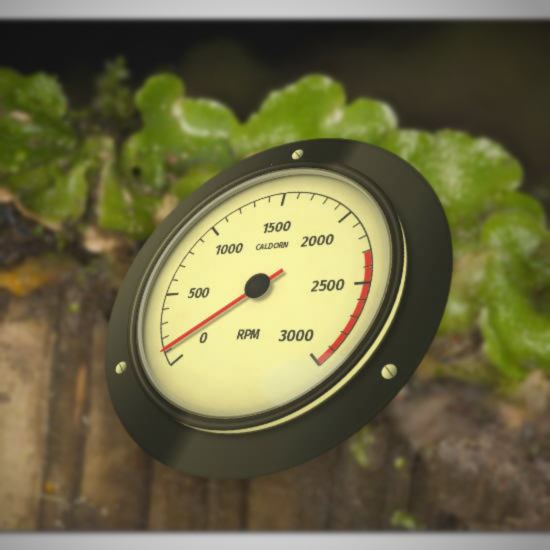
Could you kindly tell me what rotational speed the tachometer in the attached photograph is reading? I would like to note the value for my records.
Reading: 100 rpm
